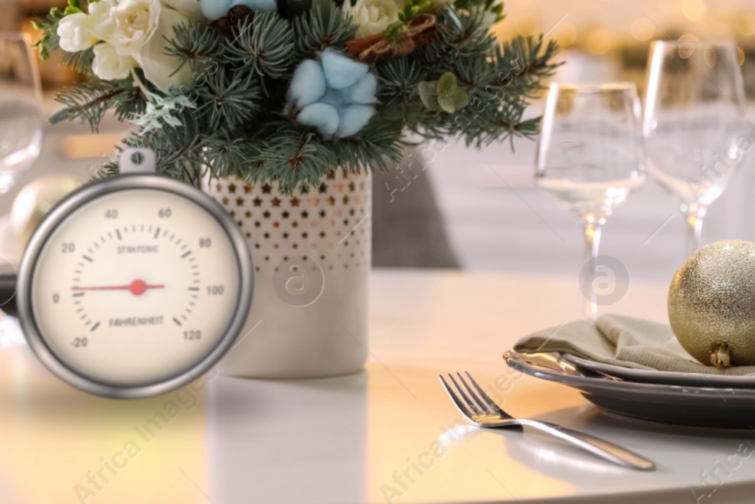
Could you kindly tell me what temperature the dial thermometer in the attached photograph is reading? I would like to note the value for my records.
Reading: 4 °F
